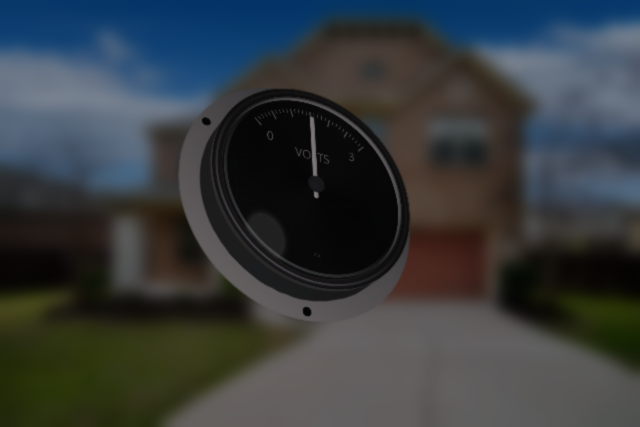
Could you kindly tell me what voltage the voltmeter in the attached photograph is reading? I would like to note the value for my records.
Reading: 1.5 V
